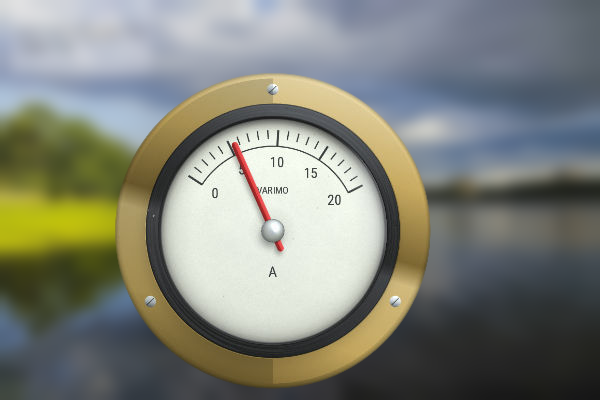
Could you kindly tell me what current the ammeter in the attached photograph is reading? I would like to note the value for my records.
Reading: 5.5 A
